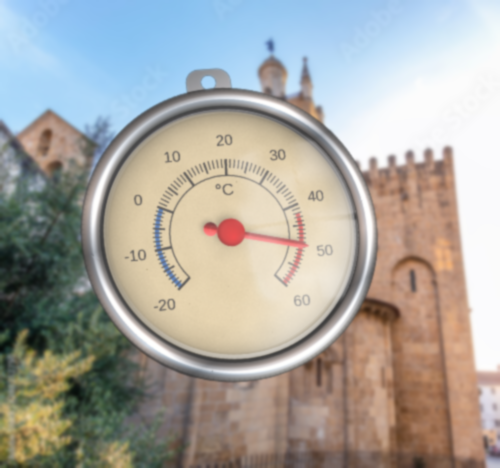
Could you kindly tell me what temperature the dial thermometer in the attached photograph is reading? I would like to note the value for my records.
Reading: 50 °C
